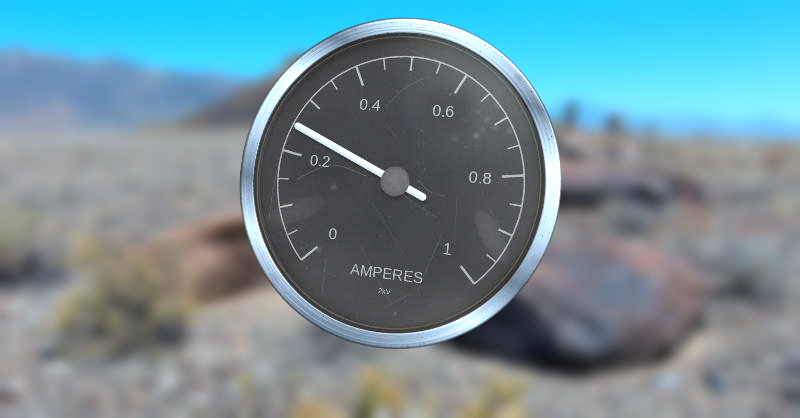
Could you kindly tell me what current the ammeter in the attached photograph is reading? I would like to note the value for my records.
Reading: 0.25 A
